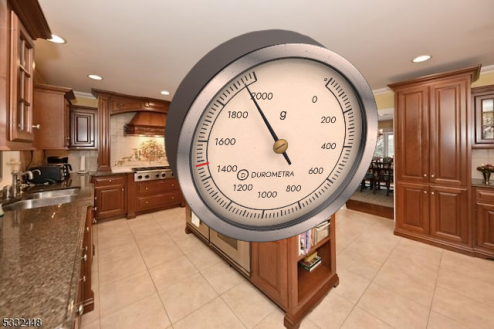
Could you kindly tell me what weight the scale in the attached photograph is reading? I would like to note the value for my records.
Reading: 1940 g
